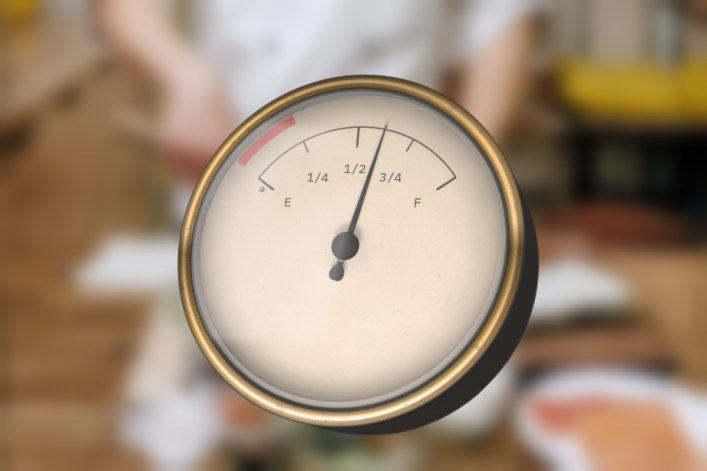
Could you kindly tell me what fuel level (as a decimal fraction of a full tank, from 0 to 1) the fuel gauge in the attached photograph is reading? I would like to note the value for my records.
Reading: 0.625
